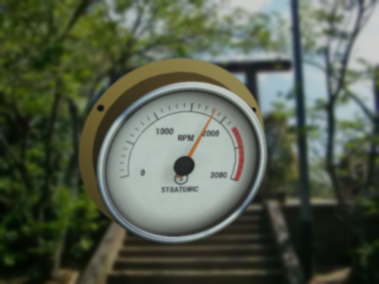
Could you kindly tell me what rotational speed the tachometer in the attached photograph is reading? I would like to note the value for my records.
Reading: 1800 rpm
